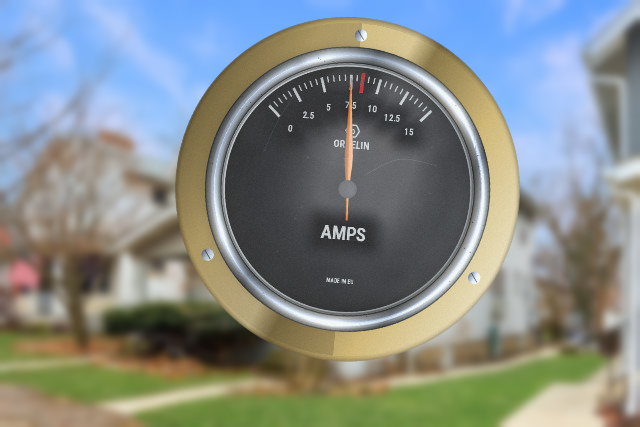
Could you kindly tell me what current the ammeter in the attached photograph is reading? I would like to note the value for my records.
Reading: 7.5 A
